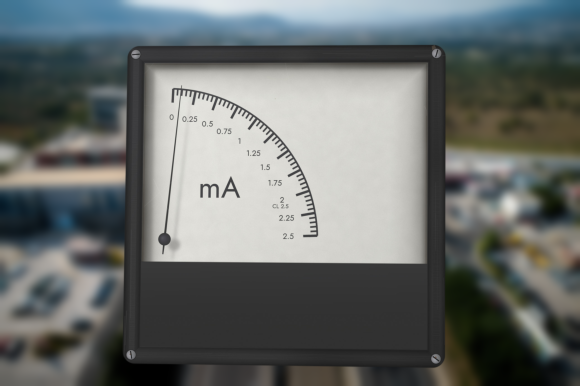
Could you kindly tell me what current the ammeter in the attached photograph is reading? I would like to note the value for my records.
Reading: 0.1 mA
